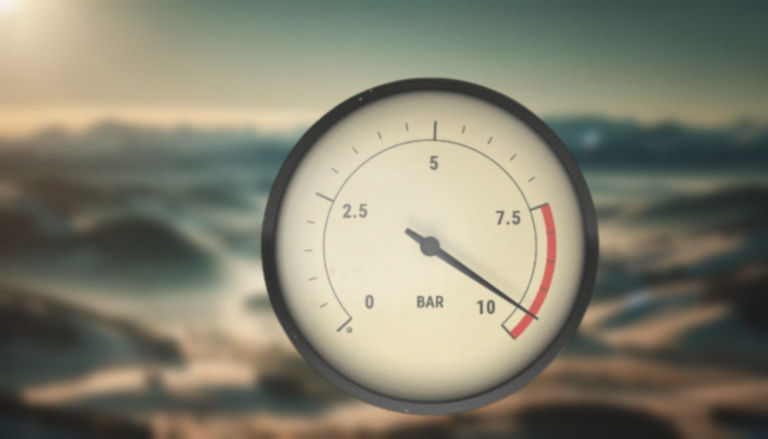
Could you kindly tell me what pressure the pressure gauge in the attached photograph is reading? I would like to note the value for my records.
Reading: 9.5 bar
